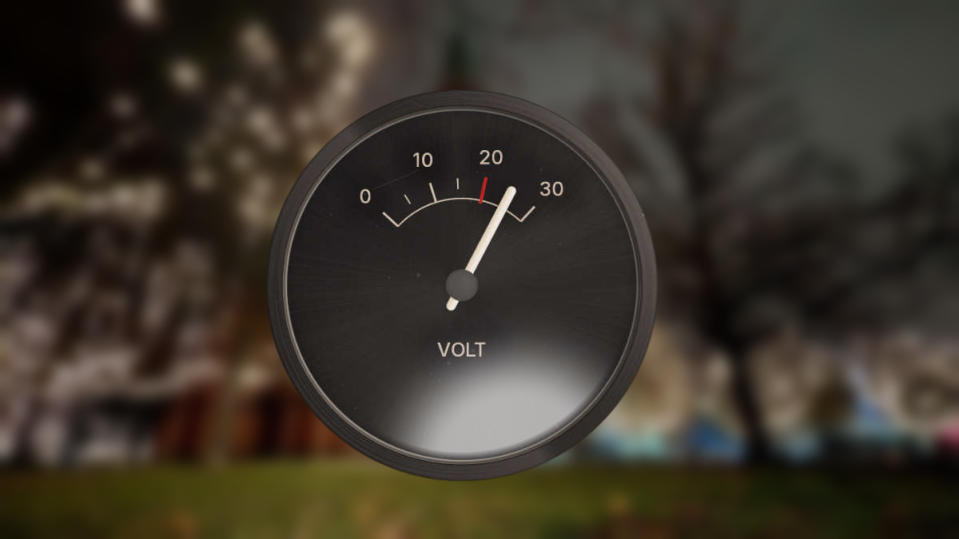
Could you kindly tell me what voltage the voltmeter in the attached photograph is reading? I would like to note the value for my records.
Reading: 25 V
